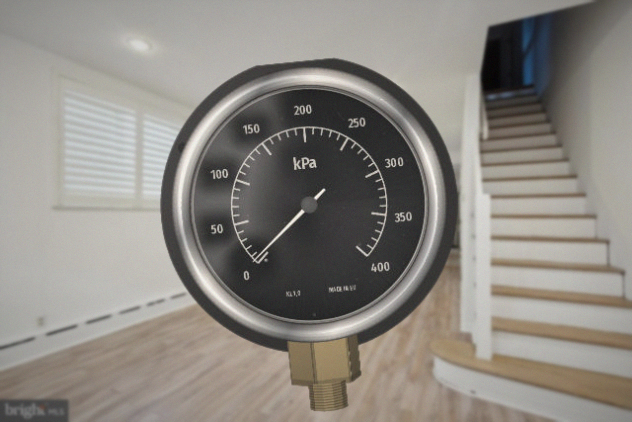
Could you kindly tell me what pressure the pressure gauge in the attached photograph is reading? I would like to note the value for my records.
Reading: 5 kPa
